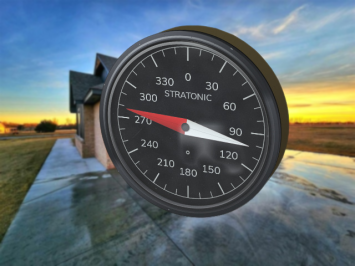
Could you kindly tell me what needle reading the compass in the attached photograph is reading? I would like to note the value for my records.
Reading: 280 °
